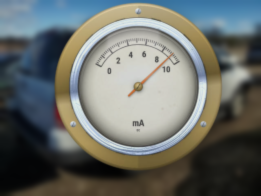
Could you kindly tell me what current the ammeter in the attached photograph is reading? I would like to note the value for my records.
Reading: 9 mA
